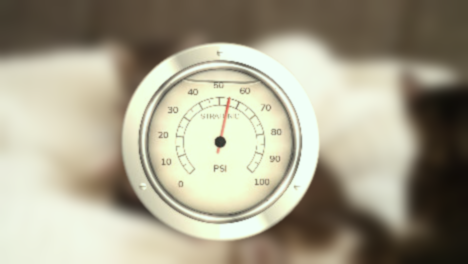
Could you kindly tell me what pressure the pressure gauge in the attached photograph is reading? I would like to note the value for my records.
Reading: 55 psi
